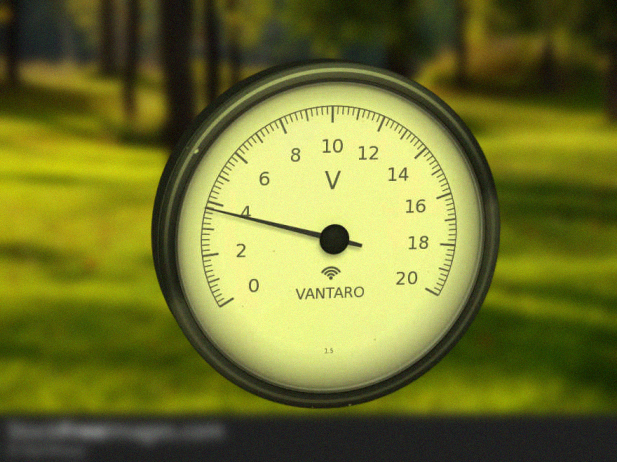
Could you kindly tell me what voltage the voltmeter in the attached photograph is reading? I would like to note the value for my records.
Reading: 3.8 V
